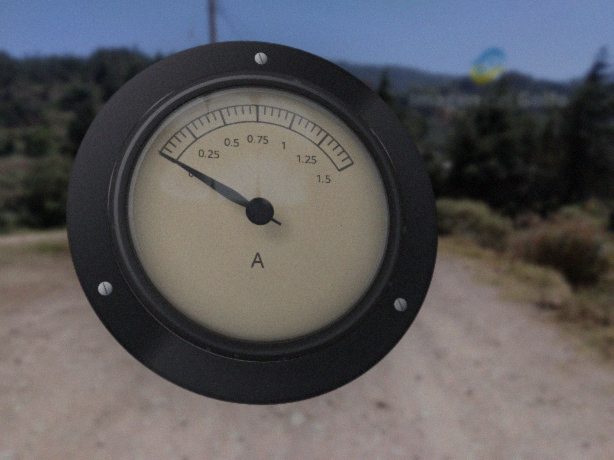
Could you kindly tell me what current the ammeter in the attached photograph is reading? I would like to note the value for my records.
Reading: 0 A
